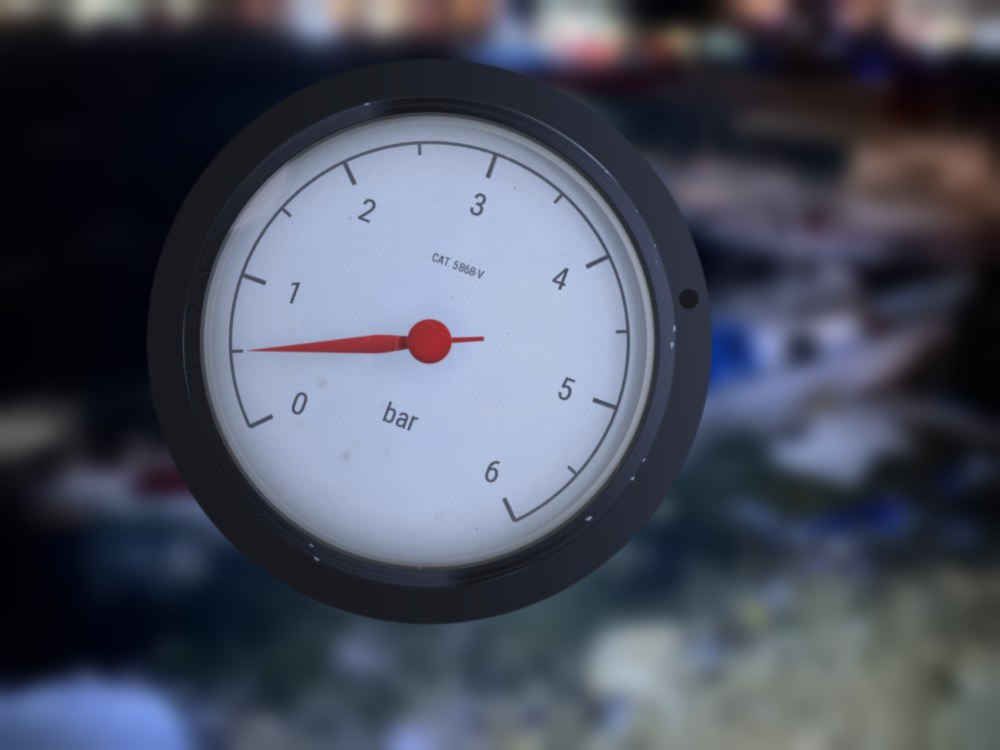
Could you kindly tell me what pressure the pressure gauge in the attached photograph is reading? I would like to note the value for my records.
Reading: 0.5 bar
